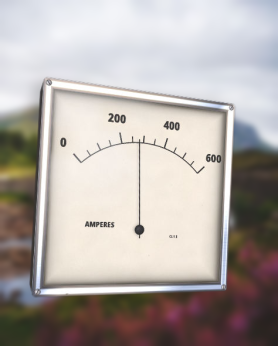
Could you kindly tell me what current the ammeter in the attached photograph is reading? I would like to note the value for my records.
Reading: 275 A
